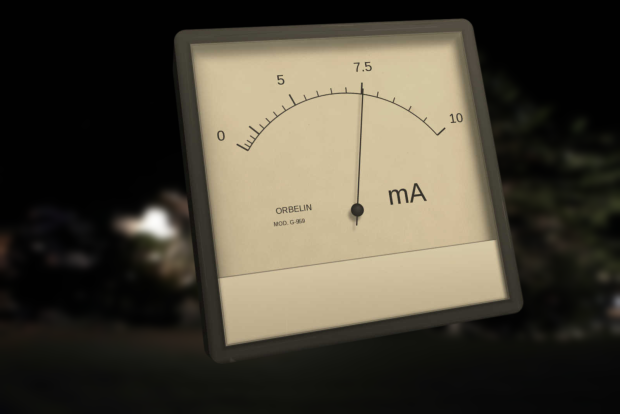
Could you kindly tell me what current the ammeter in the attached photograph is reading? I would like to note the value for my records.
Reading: 7.5 mA
